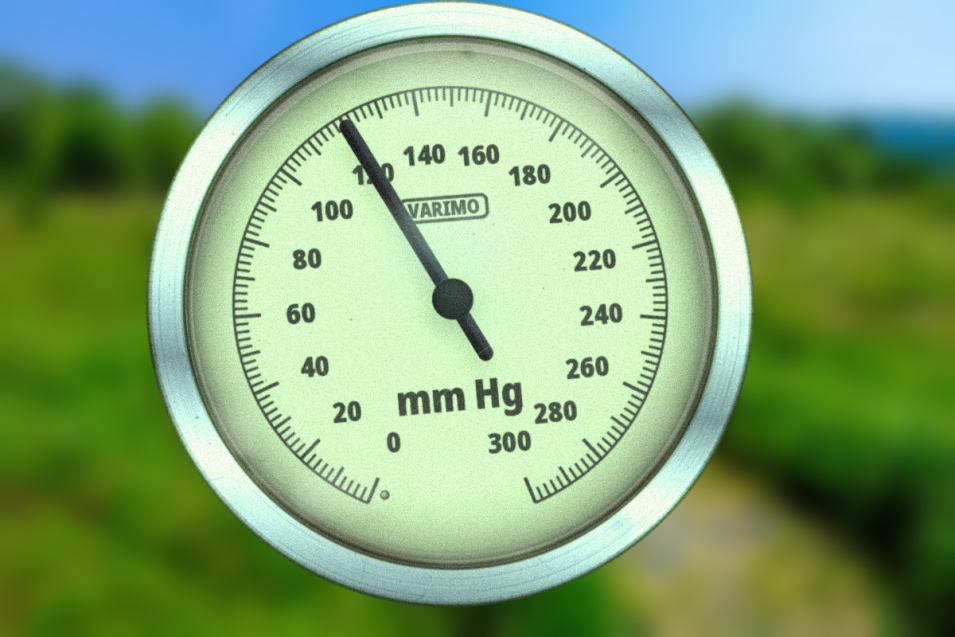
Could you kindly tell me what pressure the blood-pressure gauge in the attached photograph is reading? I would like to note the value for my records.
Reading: 120 mmHg
